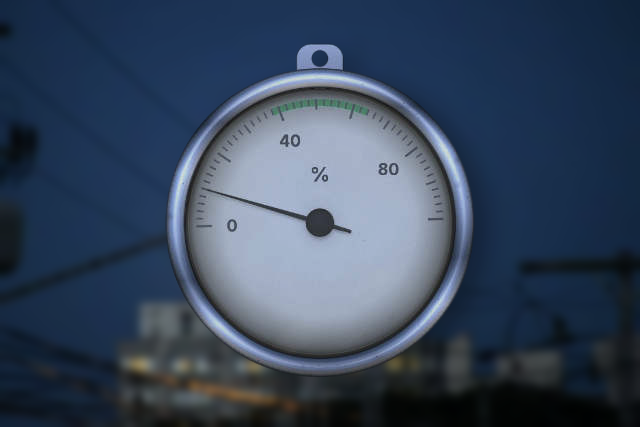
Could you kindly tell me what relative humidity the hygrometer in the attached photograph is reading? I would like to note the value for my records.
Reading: 10 %
